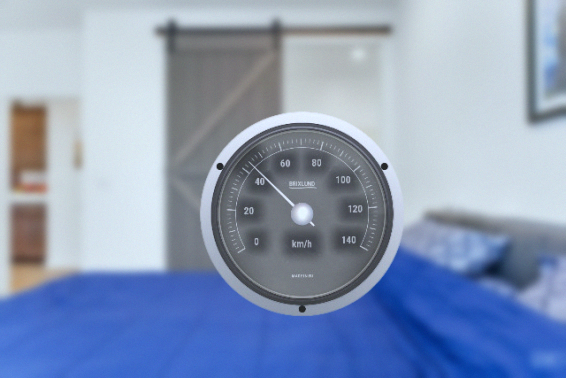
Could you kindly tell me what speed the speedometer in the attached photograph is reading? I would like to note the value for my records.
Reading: 44 km/h
